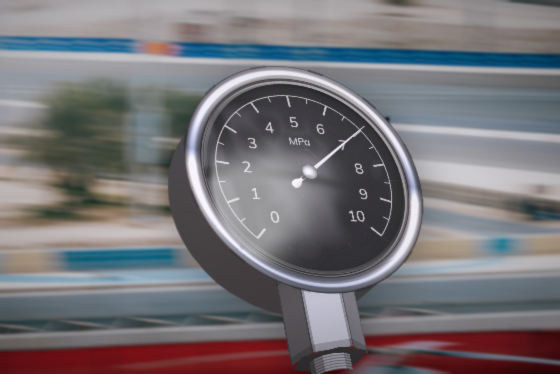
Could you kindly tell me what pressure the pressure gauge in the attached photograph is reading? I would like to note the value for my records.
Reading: 7 MPa
